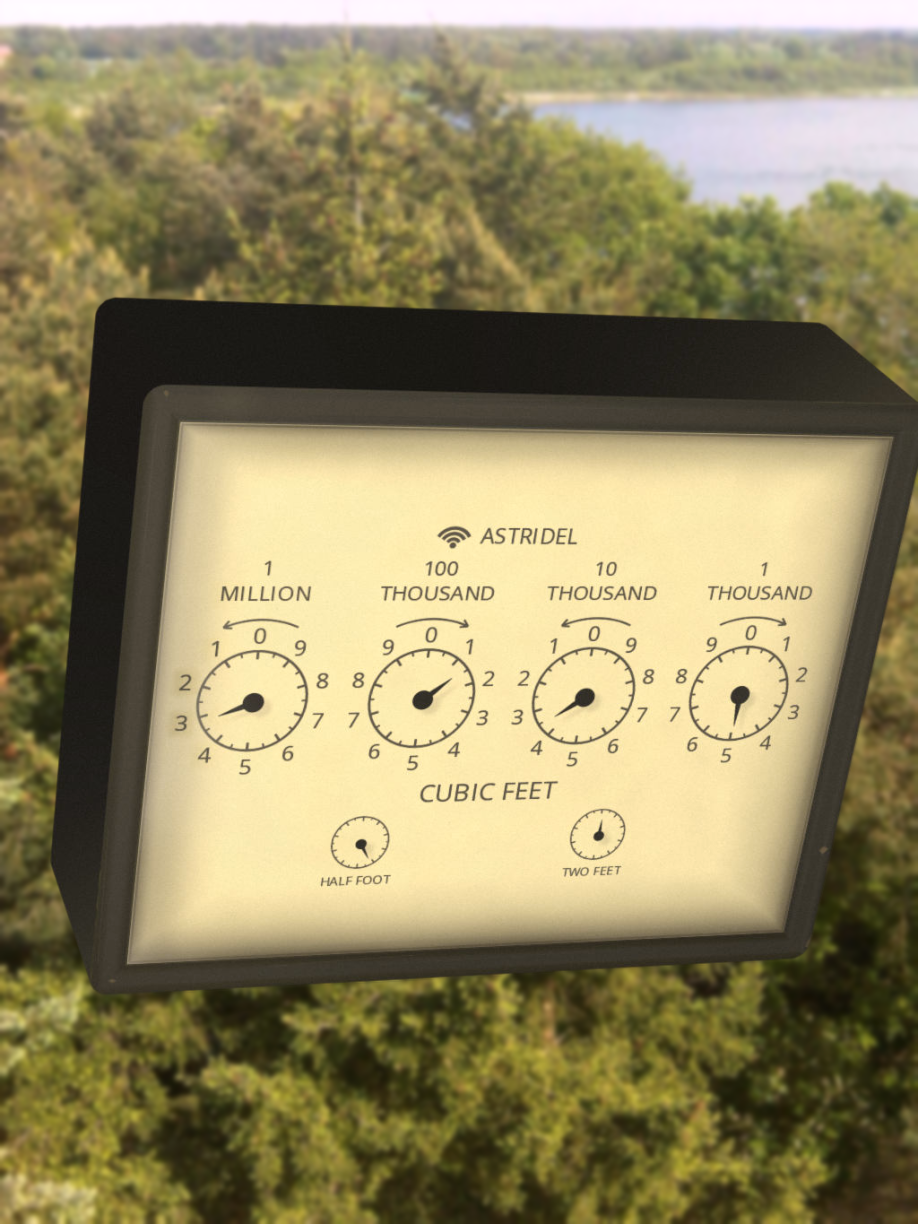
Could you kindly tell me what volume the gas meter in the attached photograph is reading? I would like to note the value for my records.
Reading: 313500 ft³
